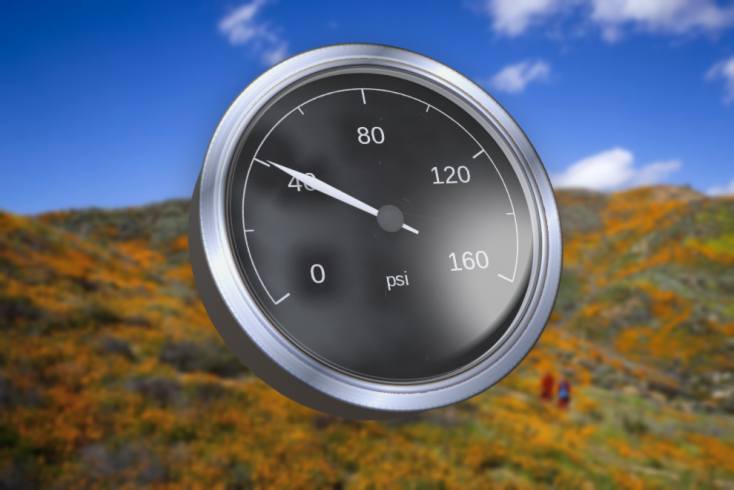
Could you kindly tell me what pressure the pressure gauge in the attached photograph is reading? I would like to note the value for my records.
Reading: 40 psi
